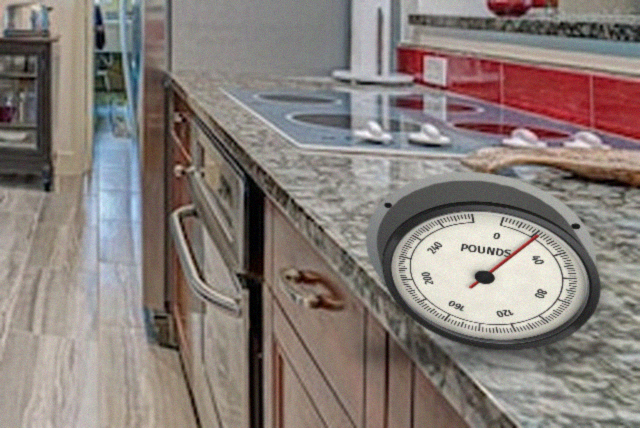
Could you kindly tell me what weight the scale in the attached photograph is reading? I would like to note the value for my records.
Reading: 20 lb
